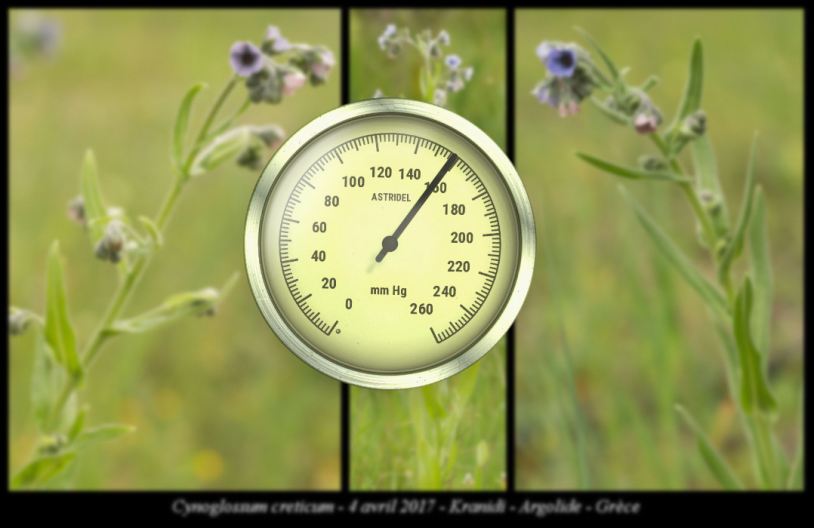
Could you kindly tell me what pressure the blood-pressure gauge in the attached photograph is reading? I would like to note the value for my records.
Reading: 158 mmHg
